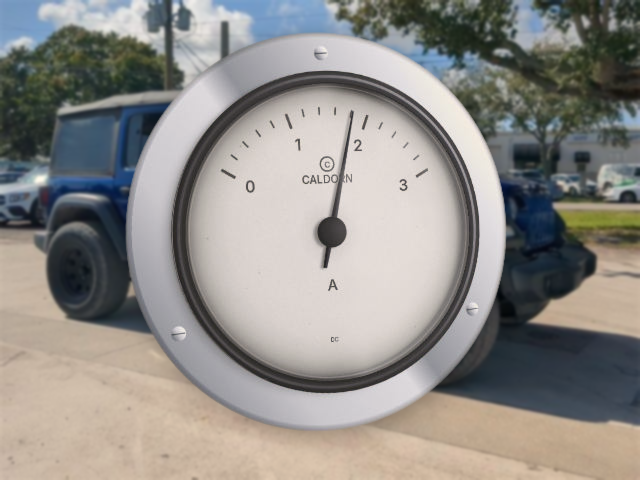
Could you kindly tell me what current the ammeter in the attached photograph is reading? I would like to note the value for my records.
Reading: 1.8 A
